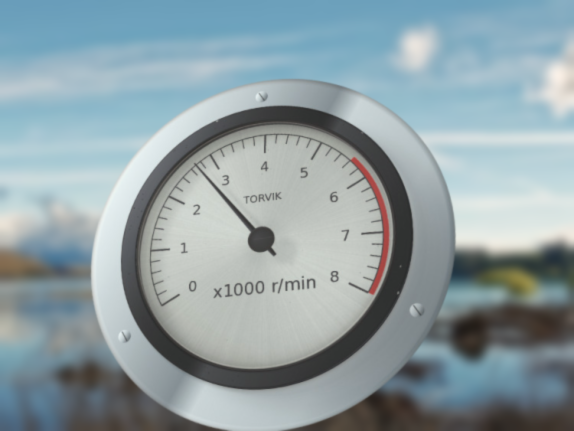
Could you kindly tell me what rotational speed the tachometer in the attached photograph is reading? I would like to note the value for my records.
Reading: 2700 rpm
